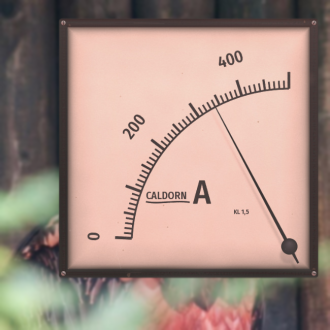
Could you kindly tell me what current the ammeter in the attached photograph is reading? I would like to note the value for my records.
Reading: 340 A
